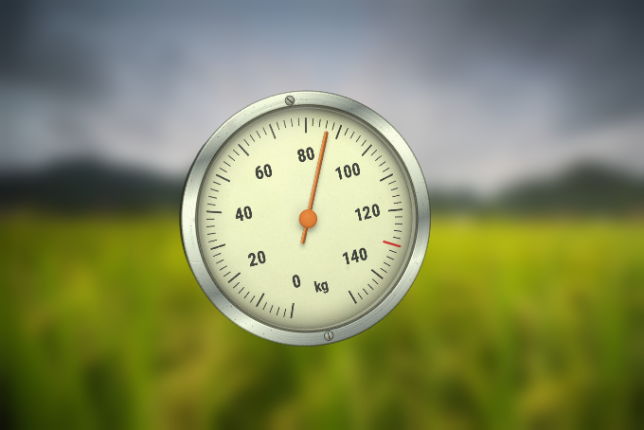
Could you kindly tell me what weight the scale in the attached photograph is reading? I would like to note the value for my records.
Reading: 86 kg
